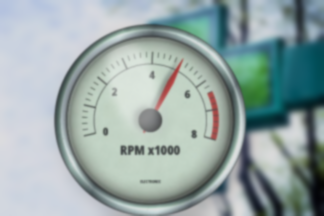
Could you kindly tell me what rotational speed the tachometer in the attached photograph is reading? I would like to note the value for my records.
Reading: 5000 rpm
